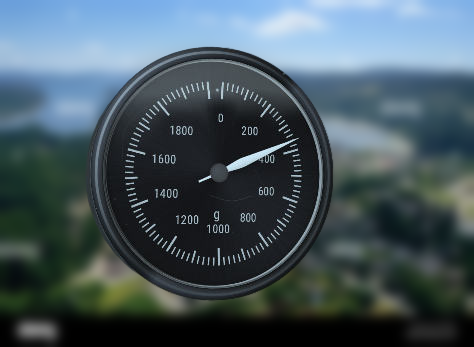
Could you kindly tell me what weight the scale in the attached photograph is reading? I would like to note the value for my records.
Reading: 360 g
